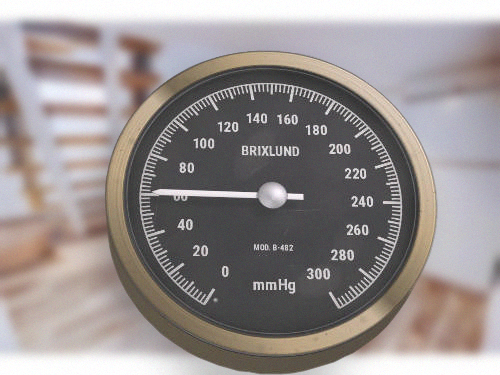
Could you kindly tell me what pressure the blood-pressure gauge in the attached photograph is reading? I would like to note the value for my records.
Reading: 60 mmHg
